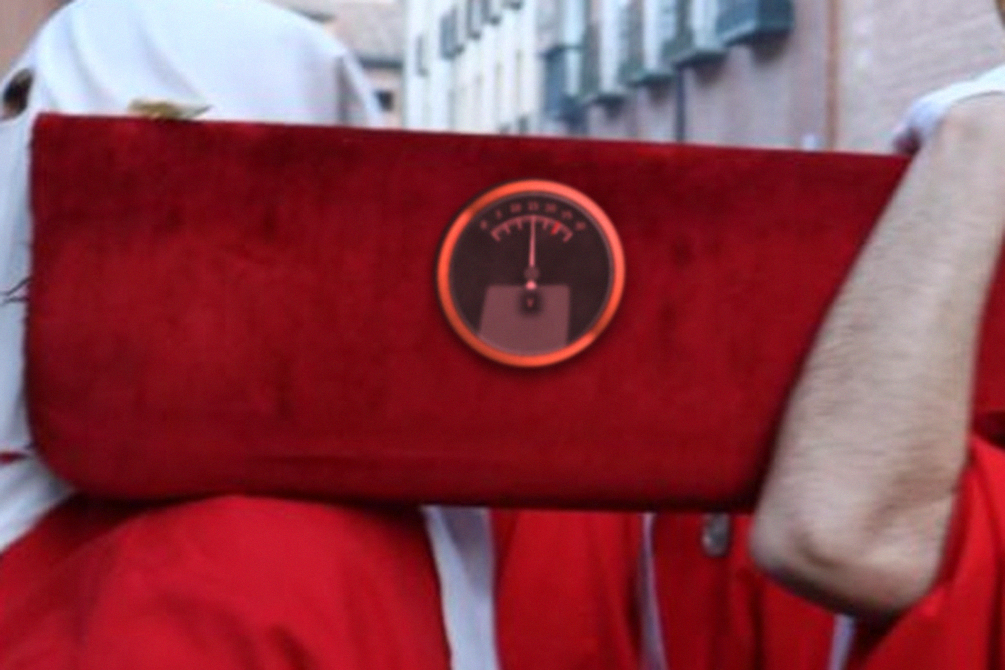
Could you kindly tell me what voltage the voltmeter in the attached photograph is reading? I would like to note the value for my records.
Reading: 15 V
